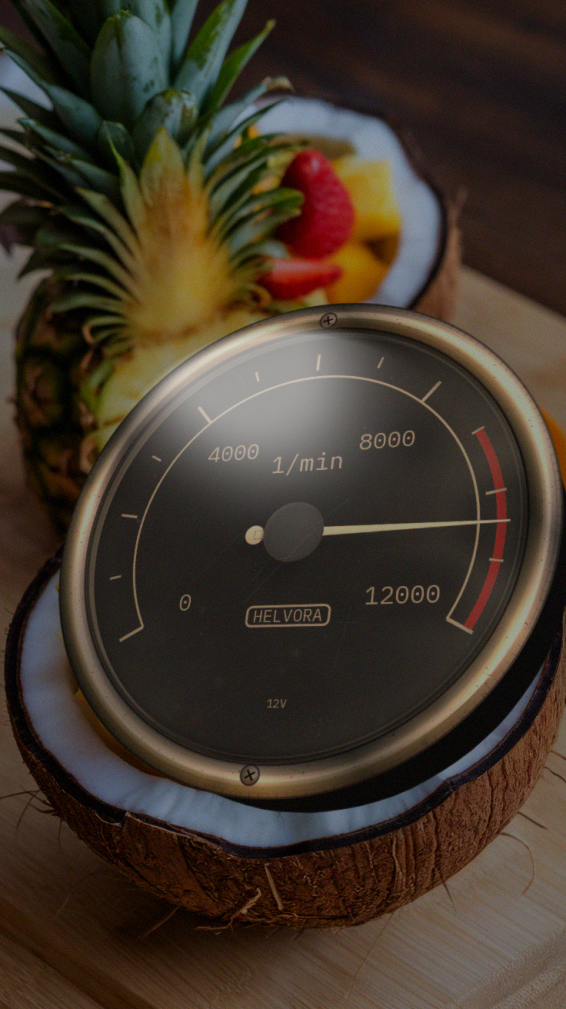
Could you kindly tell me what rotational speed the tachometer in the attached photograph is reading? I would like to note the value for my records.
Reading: 10500 rpm
